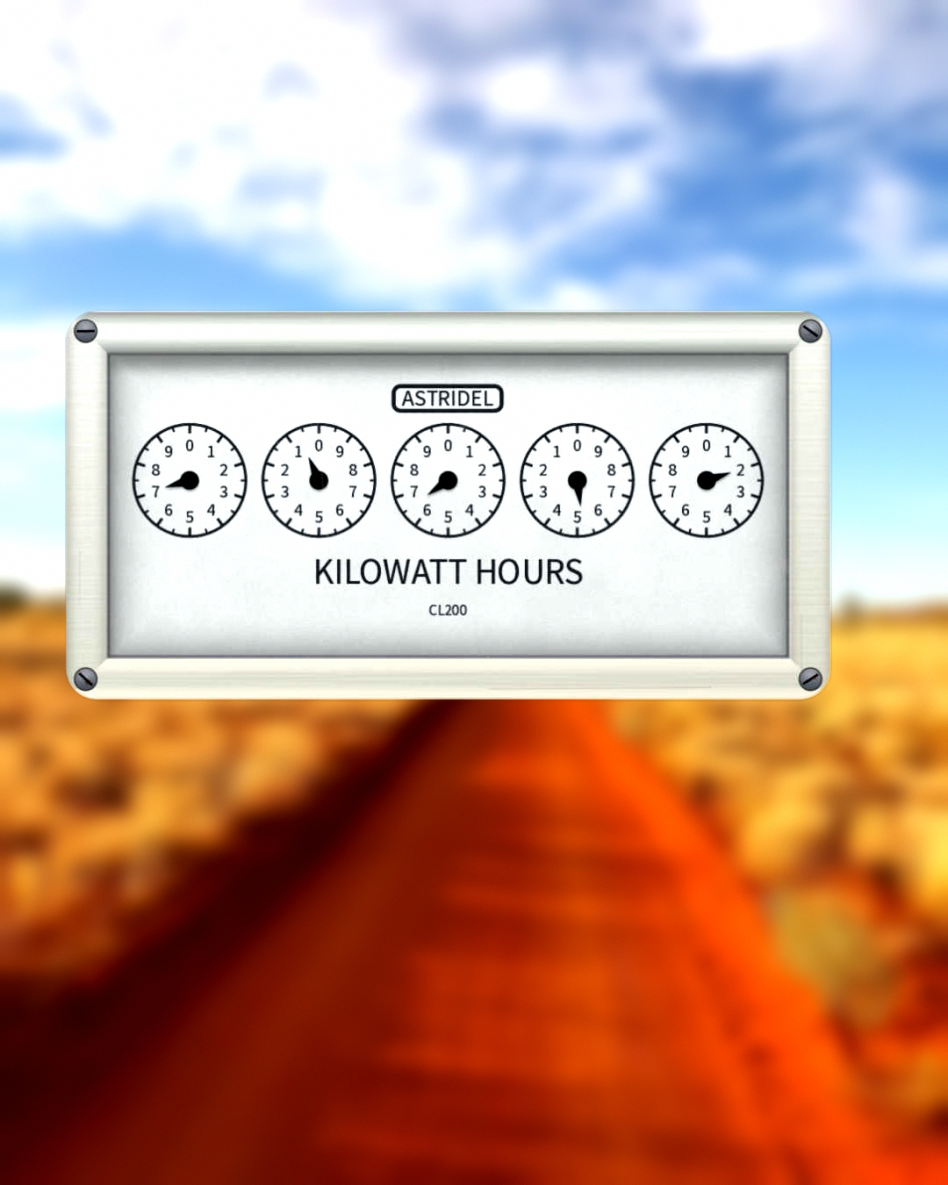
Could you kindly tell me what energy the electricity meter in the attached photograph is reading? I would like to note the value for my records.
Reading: 70652 kWh
